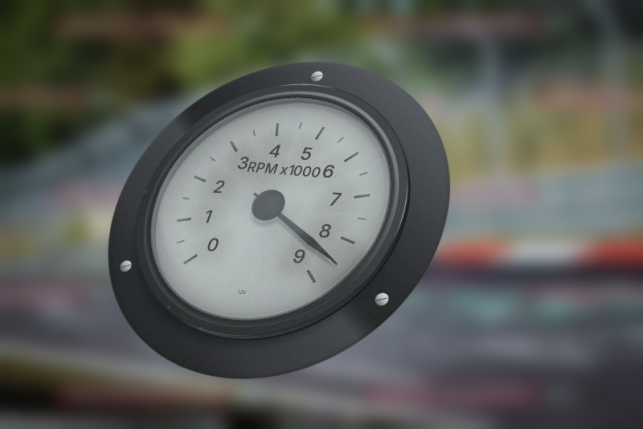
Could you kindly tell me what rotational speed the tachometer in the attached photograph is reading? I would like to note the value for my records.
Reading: 8500 rpm
